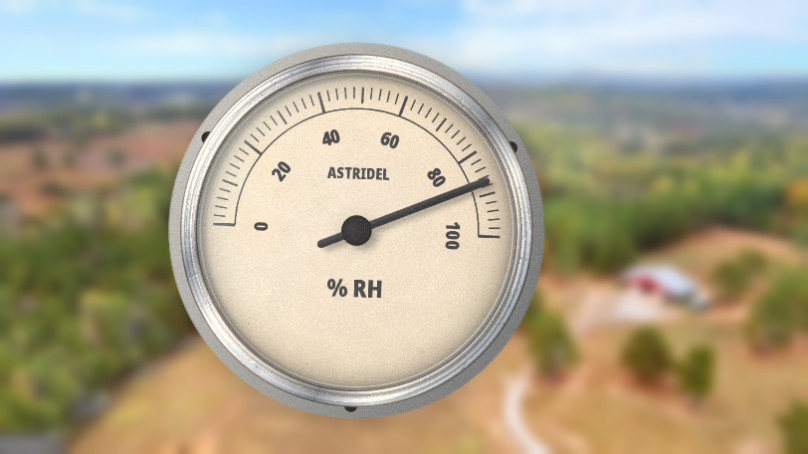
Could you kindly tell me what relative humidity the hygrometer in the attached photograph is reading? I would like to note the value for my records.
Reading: 87 %
